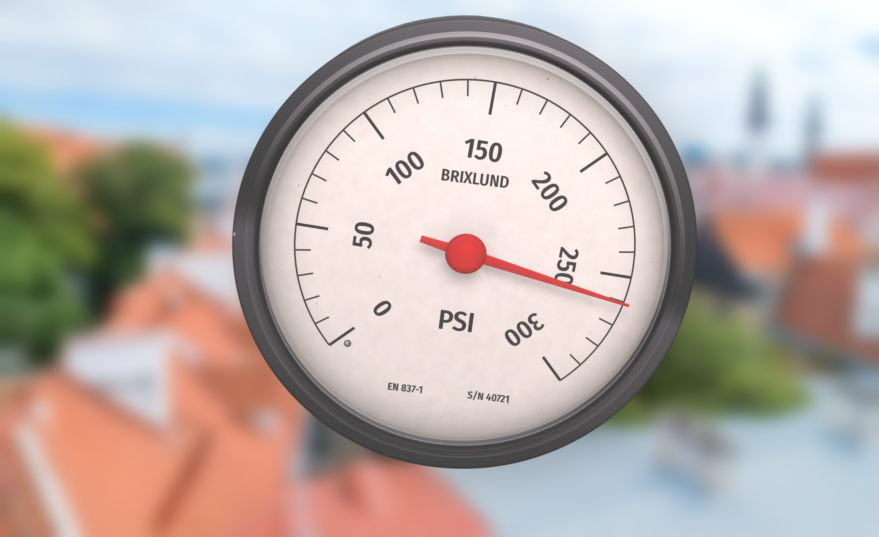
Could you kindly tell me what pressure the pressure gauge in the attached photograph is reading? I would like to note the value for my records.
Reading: 260 psi
